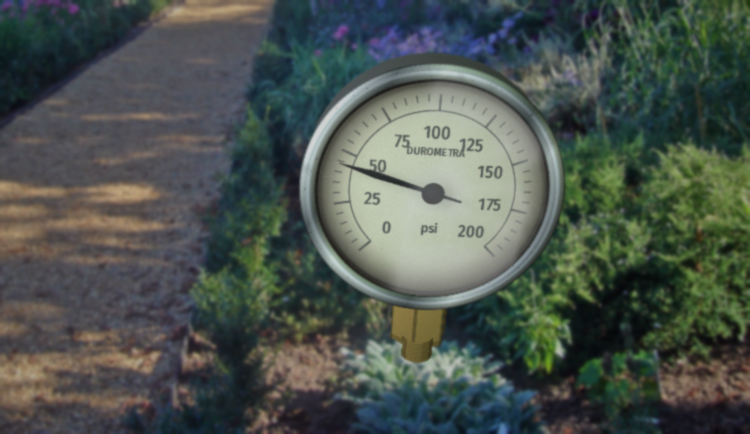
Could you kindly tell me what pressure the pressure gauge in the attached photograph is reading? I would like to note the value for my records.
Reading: 45 psi
